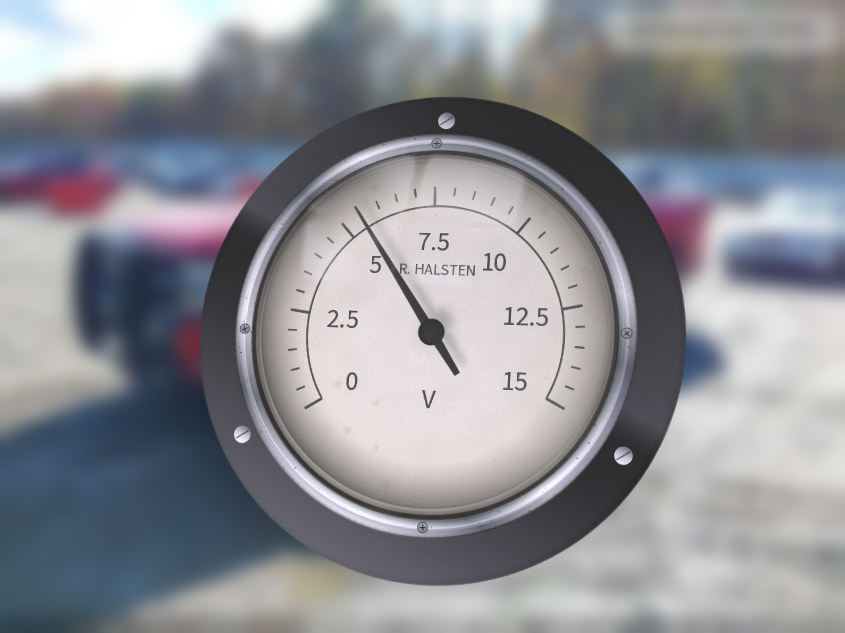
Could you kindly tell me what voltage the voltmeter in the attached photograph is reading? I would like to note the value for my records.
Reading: 5.5 V
